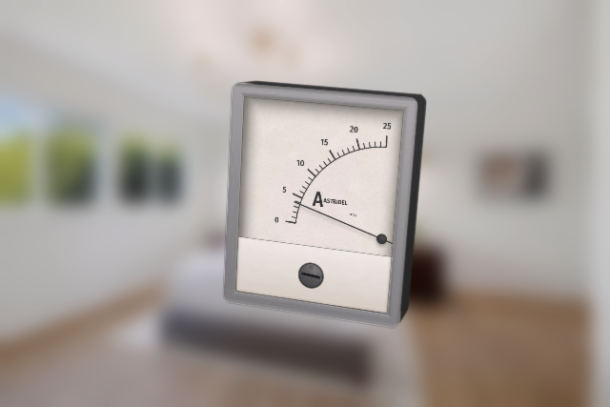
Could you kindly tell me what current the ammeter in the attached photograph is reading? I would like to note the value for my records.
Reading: 4 A
